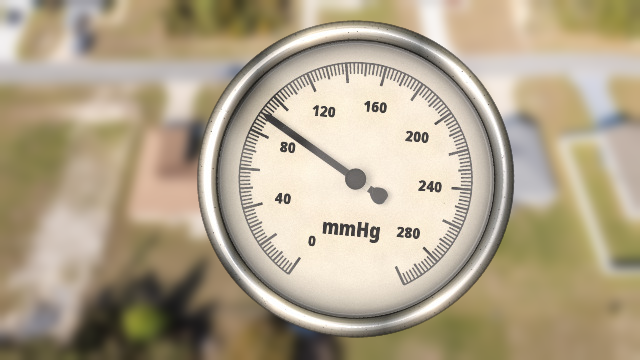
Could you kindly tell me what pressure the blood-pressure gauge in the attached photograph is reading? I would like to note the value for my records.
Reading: 90 mmHg
